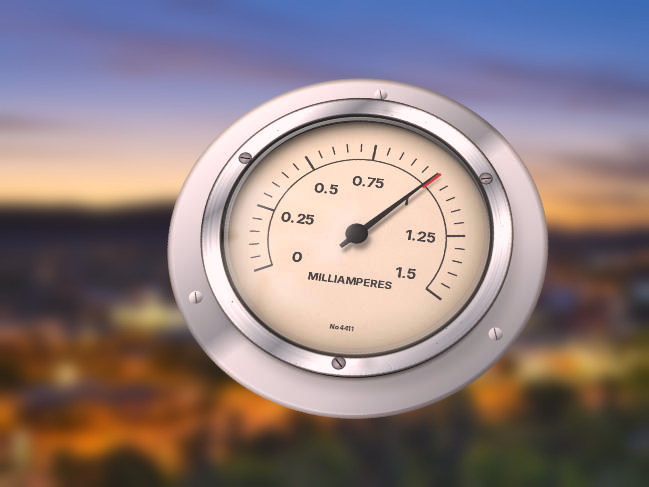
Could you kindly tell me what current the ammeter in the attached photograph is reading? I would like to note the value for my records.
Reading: 1 mA
